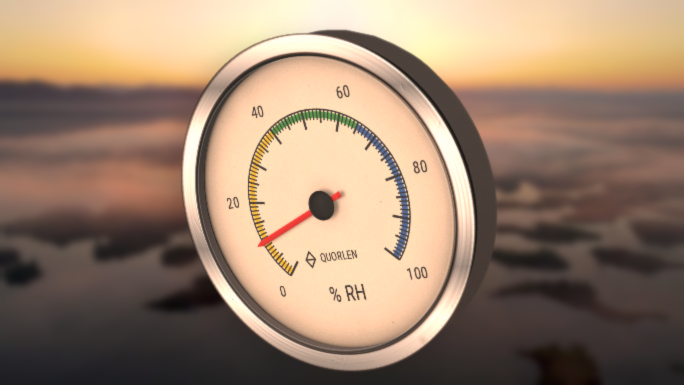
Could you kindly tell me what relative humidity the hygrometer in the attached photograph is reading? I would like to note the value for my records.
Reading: 10 %
